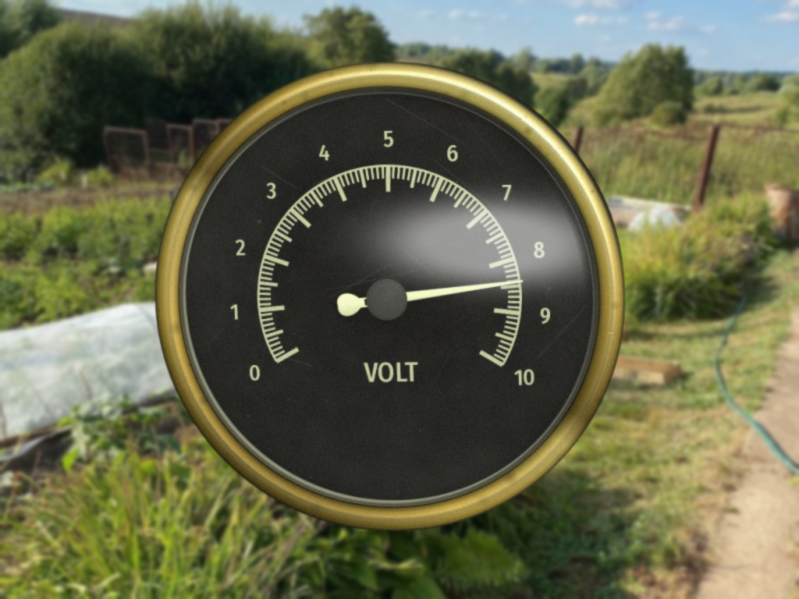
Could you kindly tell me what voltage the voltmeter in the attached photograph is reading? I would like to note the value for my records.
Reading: 8.4 V
